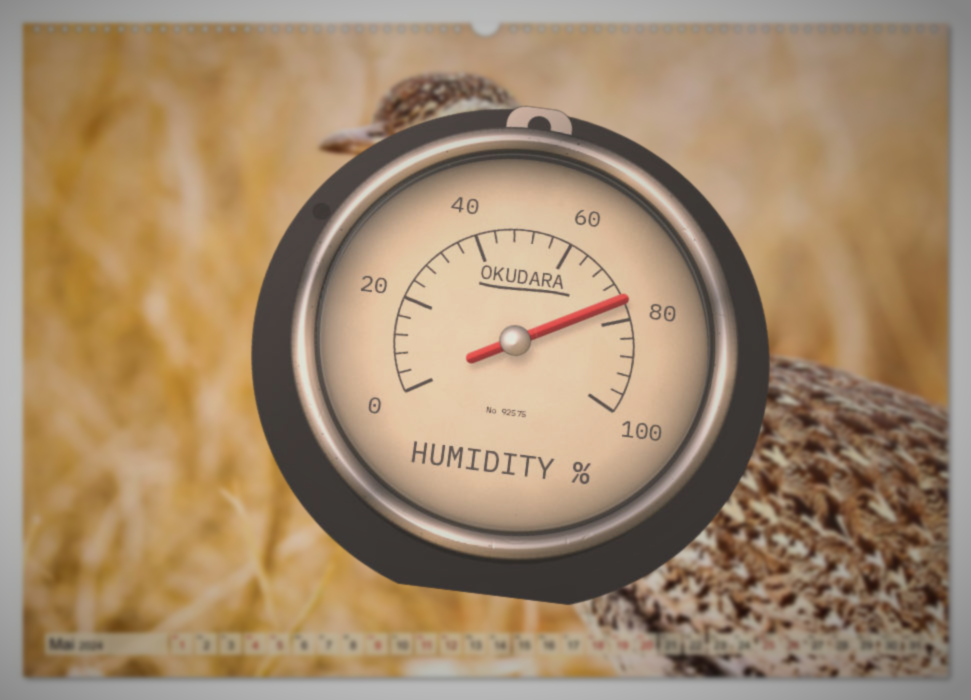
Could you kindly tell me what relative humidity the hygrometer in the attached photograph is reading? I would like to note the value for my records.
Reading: 76 %
